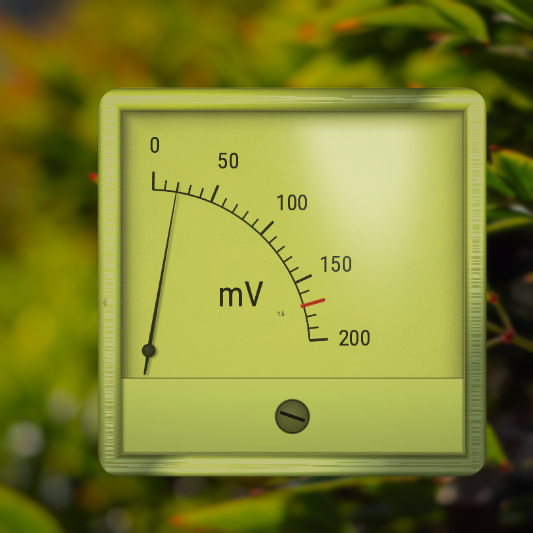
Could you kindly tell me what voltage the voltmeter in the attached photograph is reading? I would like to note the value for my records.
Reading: 20 mV
